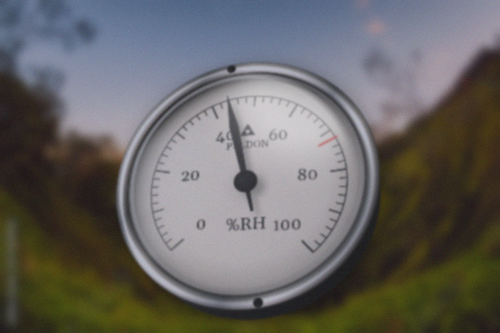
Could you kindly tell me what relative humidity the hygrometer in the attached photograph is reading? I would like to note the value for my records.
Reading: 44 %
